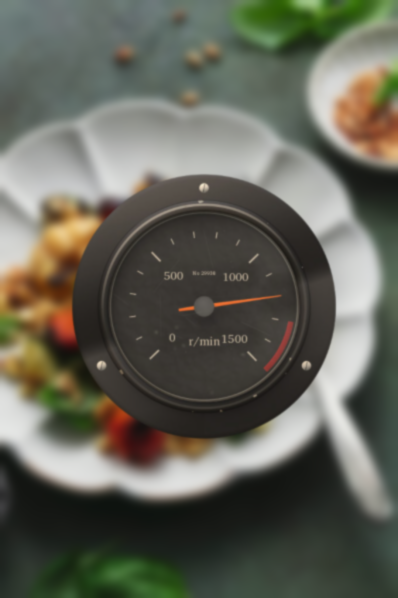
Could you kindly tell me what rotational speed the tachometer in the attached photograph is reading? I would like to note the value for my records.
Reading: 1200 rpm
